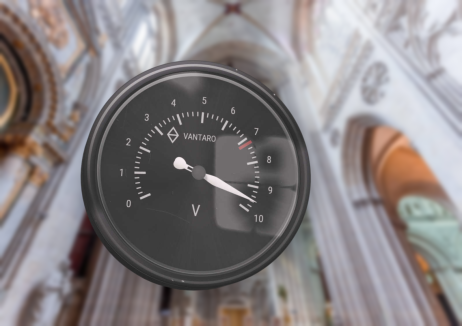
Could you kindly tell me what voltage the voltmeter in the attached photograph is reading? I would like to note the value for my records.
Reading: 9.6 V
